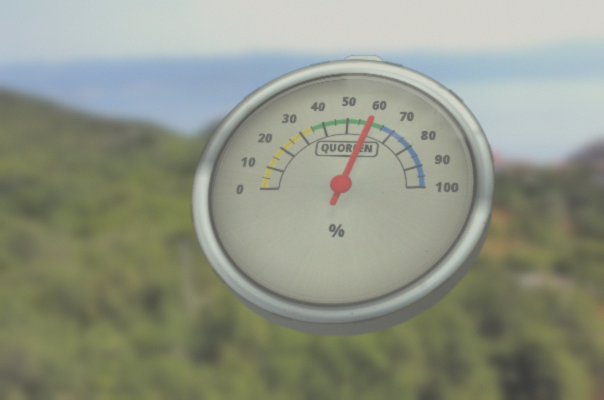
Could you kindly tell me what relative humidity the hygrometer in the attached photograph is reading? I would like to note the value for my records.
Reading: 60 %
